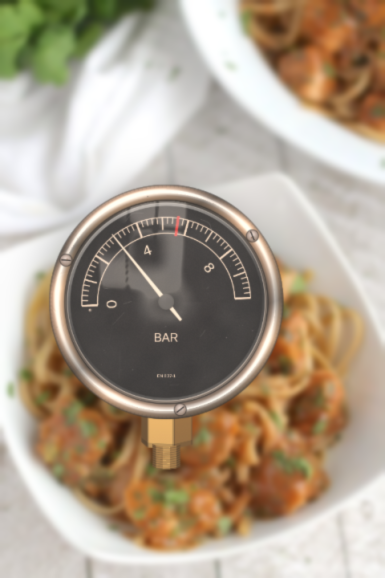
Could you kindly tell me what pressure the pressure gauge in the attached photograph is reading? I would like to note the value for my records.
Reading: 3 bar
